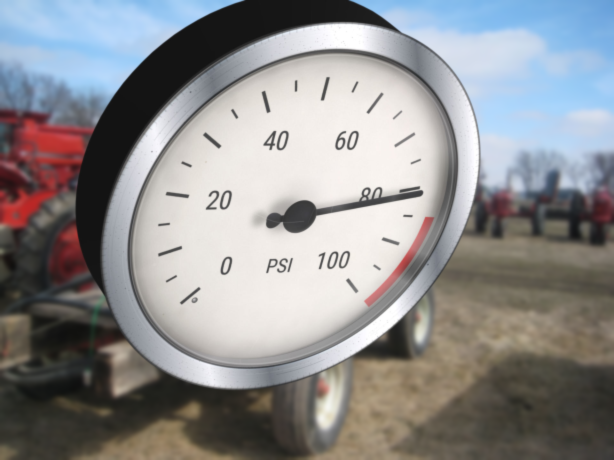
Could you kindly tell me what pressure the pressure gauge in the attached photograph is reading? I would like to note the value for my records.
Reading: 80 psi
